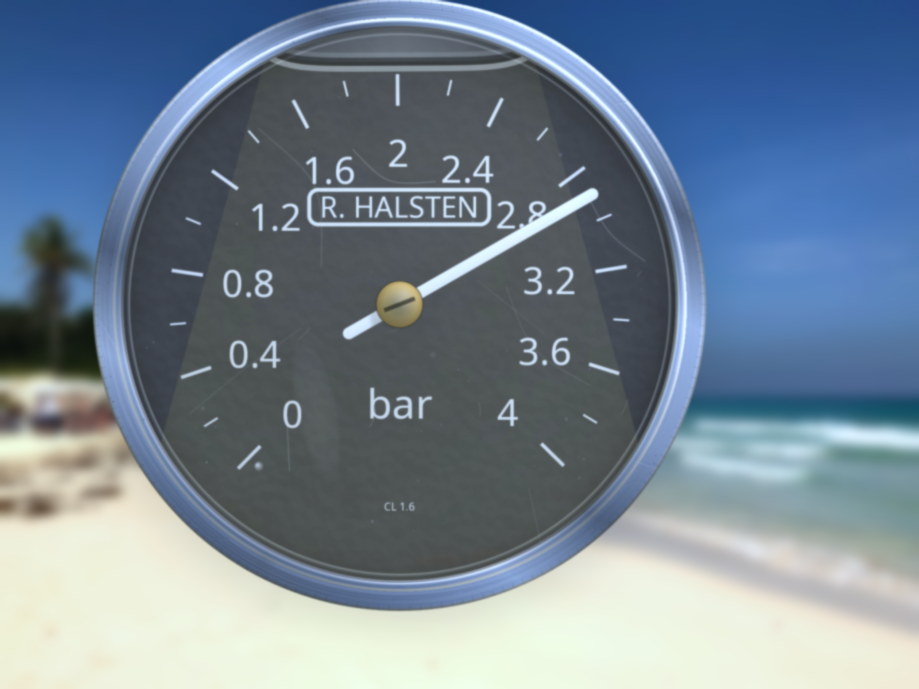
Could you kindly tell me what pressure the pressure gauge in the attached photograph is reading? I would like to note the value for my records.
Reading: 2.9 bar
